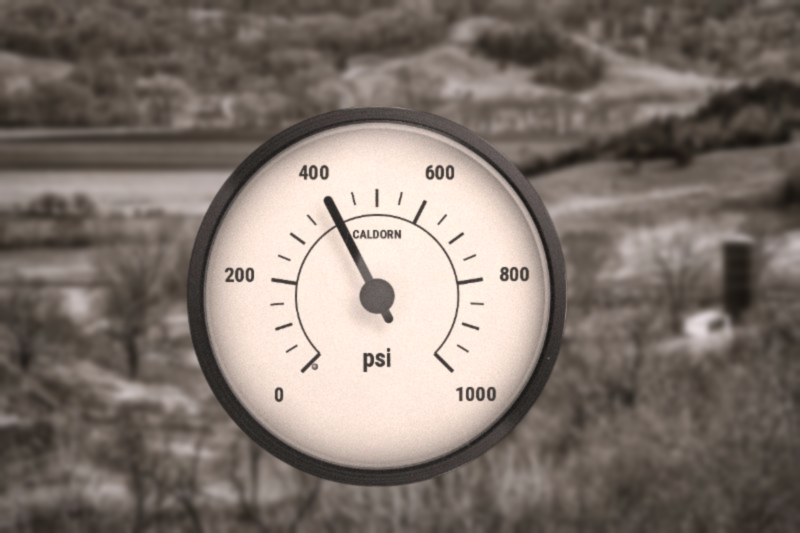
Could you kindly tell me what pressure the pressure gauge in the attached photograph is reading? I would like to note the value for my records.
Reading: 400 psi
